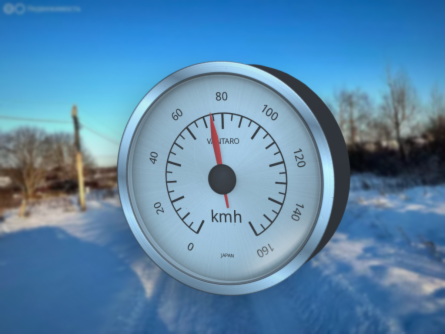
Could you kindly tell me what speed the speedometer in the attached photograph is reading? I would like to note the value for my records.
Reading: 75 km/h
